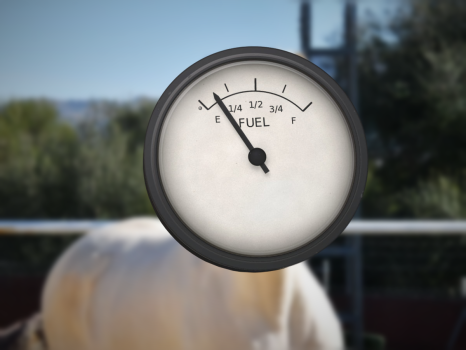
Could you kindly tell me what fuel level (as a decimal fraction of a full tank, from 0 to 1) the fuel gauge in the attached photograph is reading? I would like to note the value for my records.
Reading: 0.125
